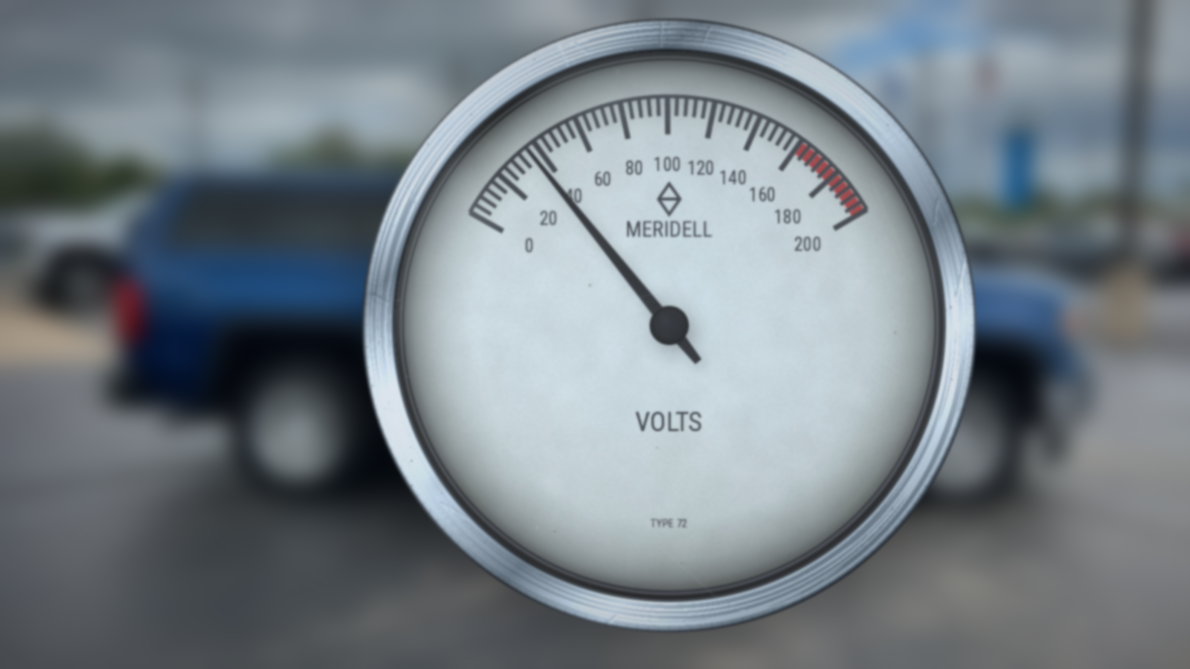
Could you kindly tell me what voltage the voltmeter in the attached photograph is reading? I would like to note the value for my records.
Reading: 36 V
